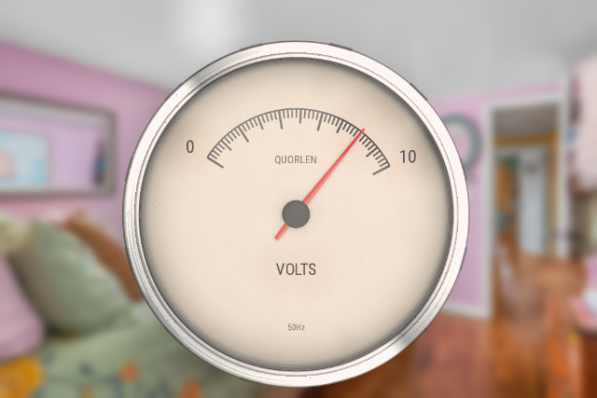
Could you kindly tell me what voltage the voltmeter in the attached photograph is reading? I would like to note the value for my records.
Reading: 8 V
